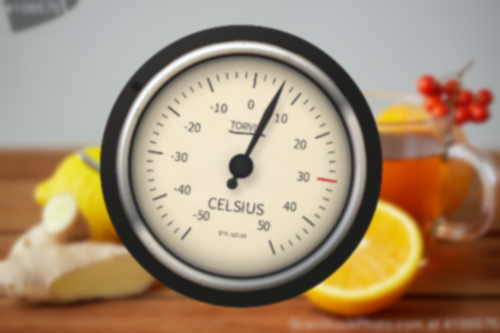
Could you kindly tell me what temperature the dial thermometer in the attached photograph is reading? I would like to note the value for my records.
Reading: 6 °C
